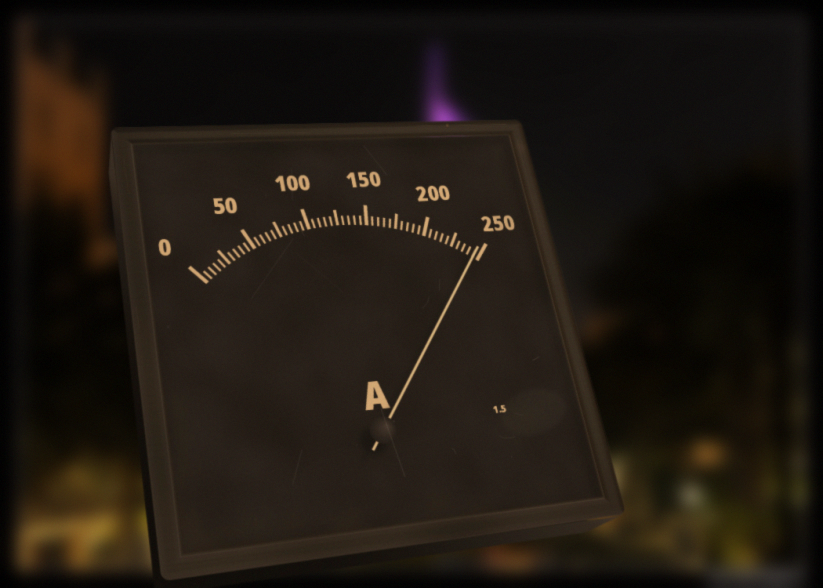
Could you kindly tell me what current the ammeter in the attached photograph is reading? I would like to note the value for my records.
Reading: 245 A
